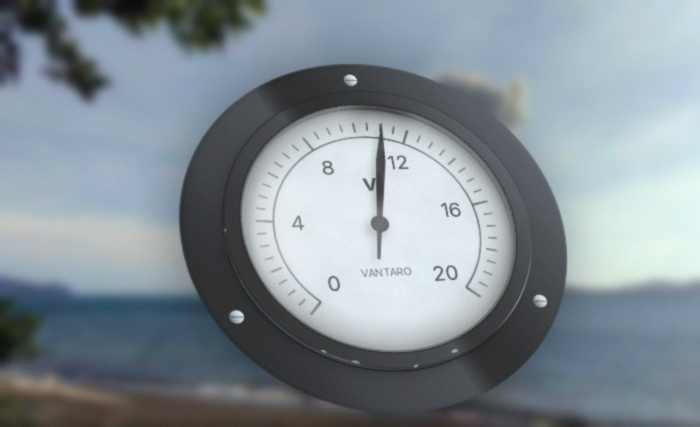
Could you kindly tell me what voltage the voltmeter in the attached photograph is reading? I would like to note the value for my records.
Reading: 11 V
